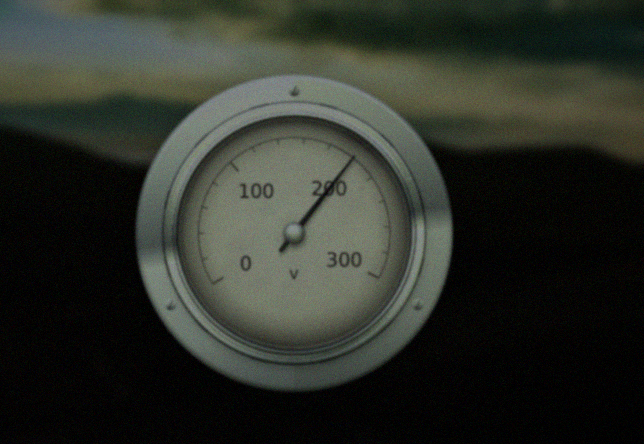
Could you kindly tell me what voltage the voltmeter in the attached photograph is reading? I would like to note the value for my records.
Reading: 200 V
